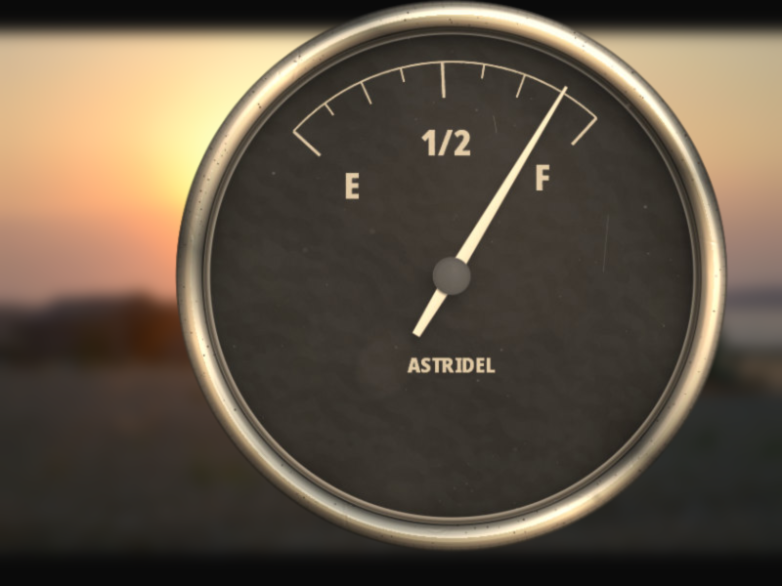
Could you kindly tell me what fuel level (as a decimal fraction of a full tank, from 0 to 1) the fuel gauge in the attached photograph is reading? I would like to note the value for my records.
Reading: 0.875
